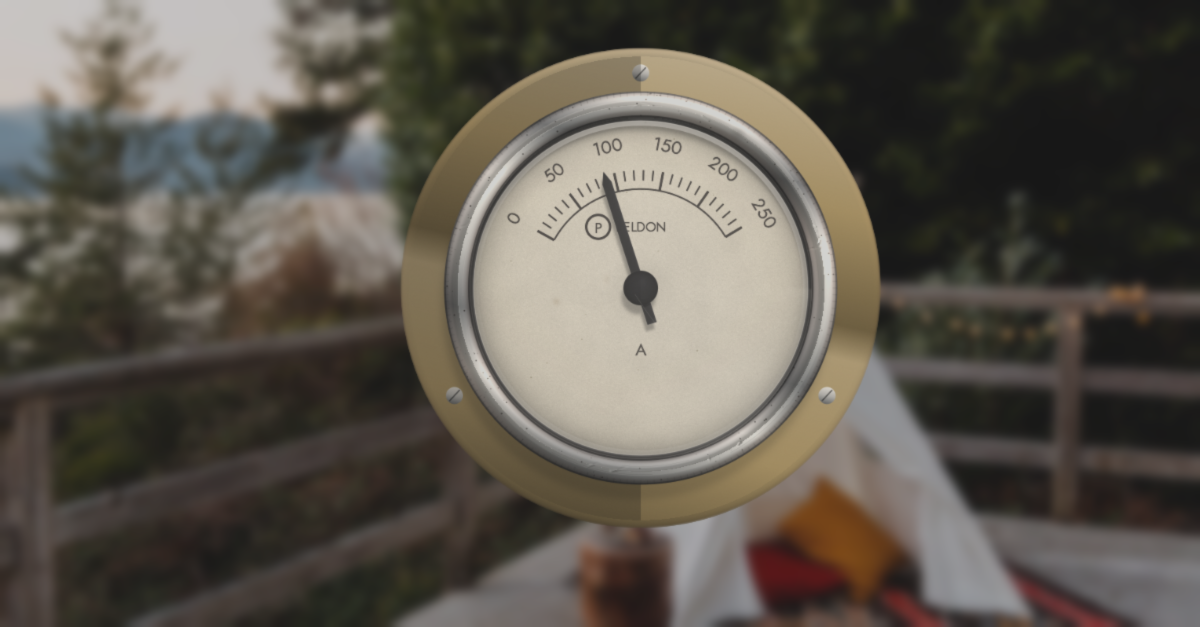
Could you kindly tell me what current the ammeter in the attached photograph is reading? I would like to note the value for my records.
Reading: 90 A
